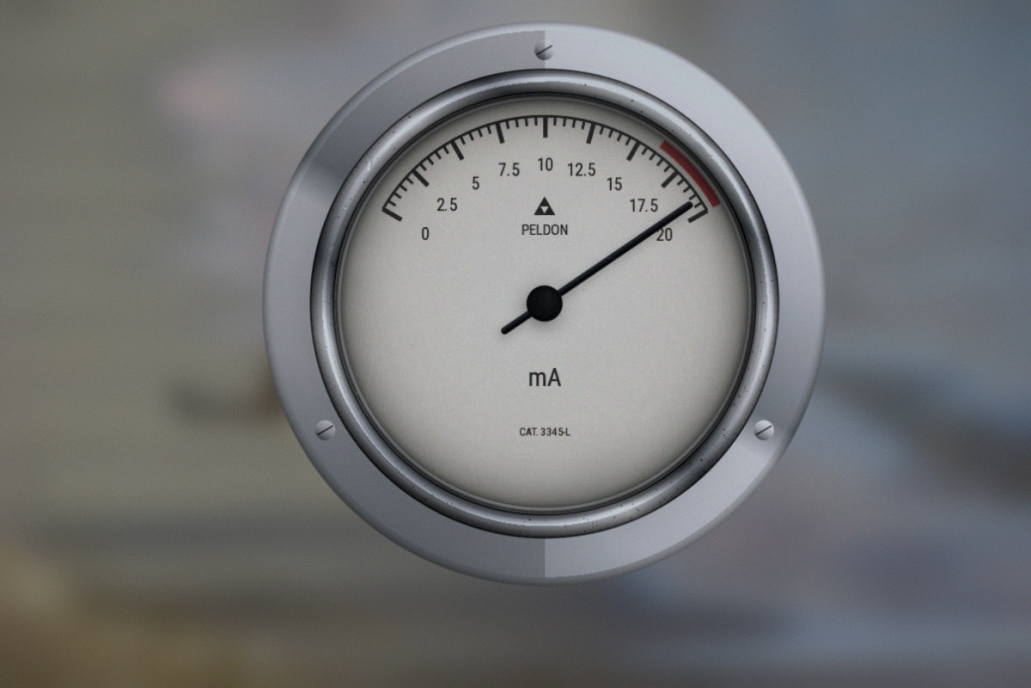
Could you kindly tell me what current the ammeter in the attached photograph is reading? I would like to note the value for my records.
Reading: 19.25 mA
